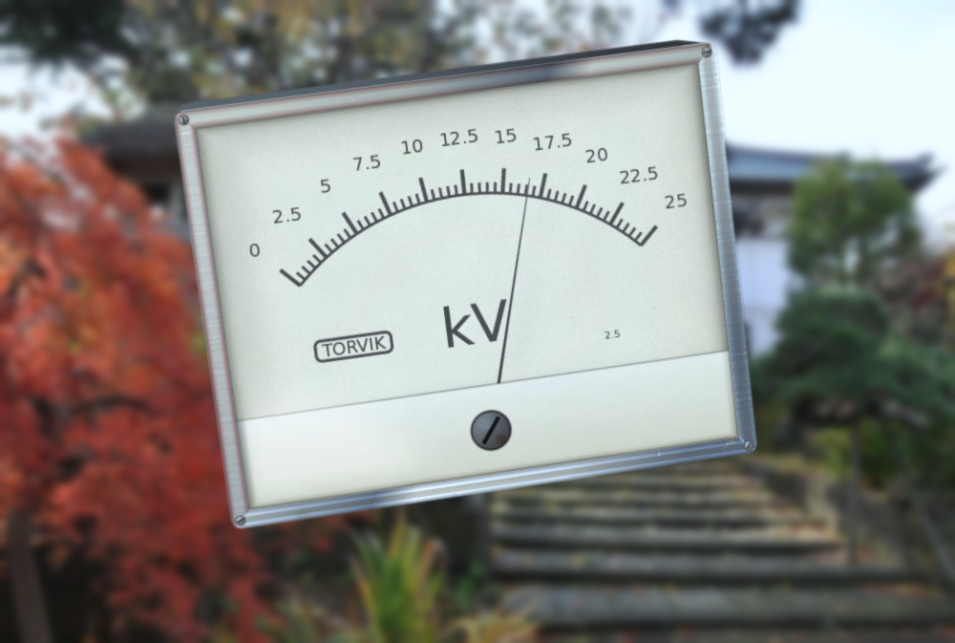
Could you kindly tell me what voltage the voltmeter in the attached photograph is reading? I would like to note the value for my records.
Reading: 16.5 kV
